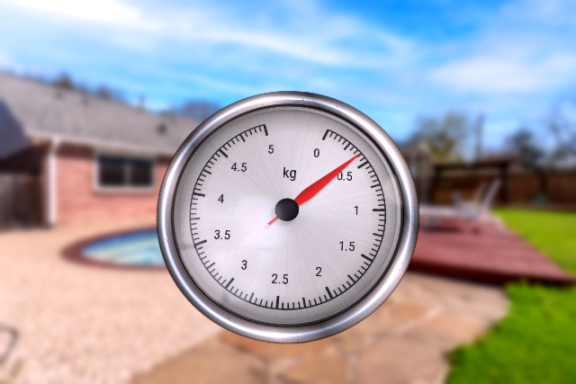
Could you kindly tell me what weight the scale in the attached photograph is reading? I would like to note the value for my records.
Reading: 0.4 kg
